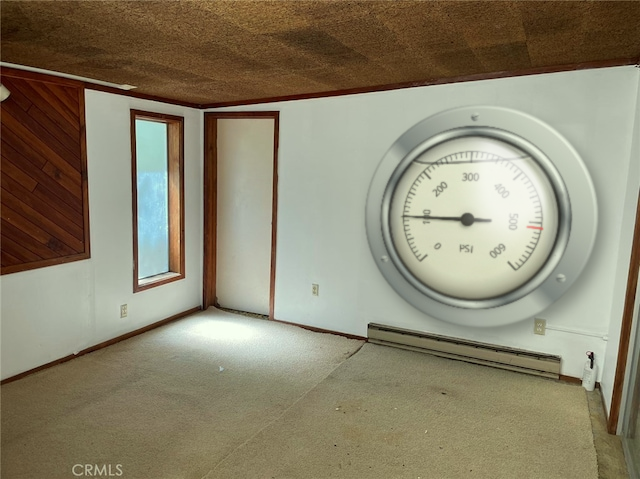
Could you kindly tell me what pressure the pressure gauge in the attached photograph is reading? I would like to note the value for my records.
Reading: 100 psi
